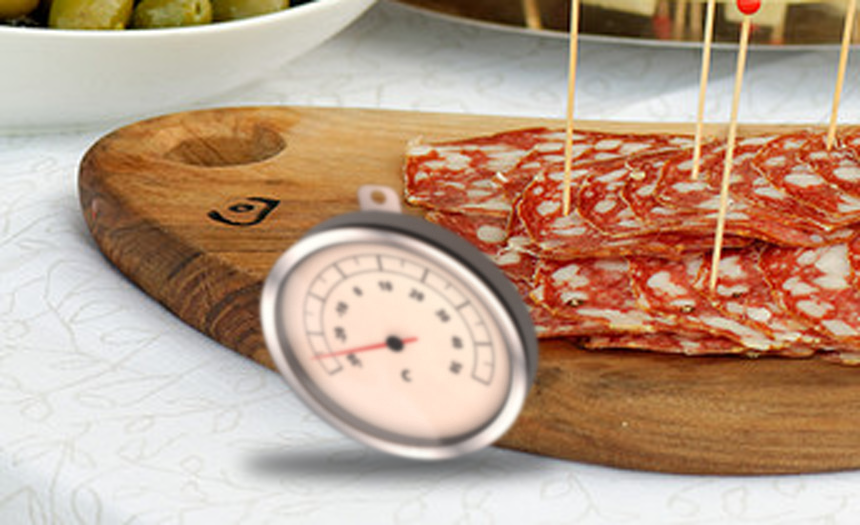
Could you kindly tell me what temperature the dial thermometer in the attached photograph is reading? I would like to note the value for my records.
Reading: -25 °C
